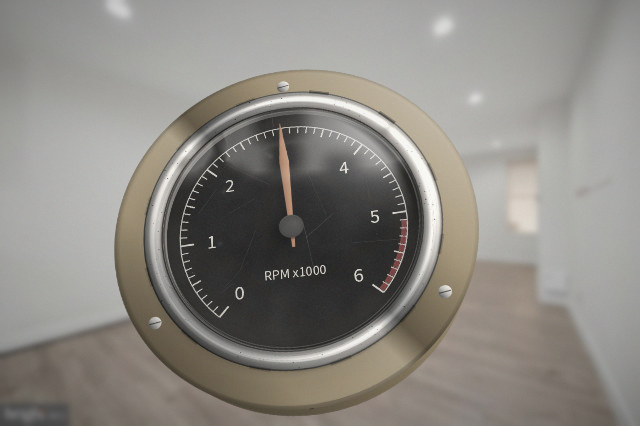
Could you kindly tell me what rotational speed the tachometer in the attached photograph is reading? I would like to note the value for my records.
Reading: 3000 rpm
